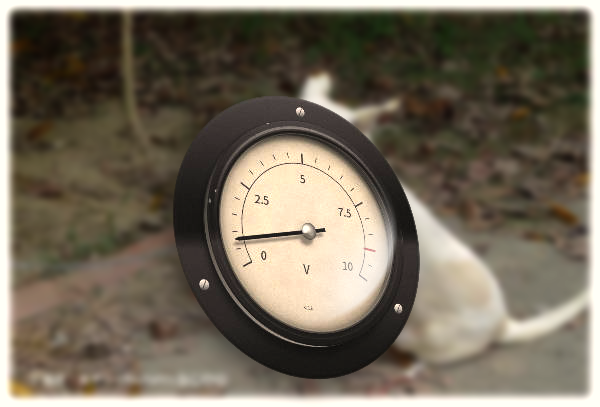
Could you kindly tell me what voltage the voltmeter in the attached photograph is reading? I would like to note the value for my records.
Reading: 0.75 V
